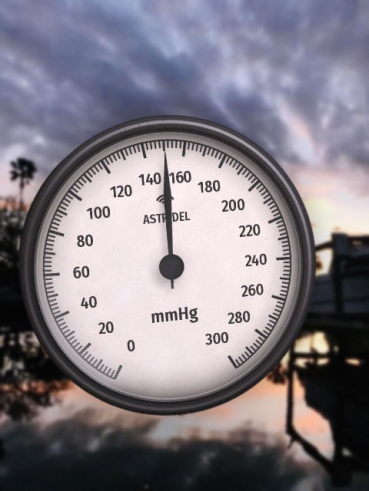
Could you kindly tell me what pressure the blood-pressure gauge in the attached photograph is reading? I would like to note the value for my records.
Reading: 150 mmHg
